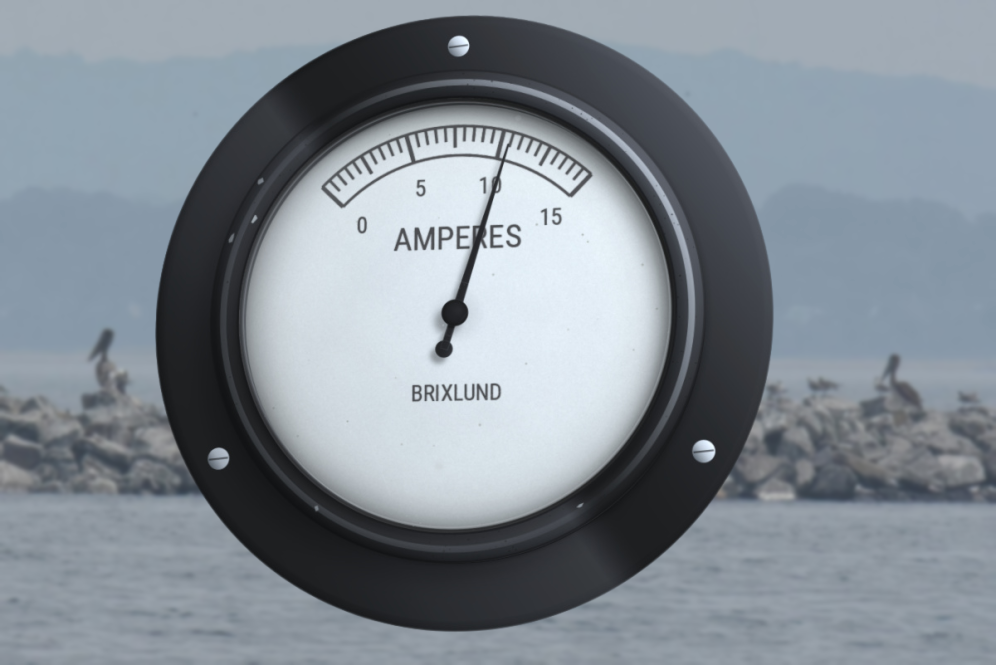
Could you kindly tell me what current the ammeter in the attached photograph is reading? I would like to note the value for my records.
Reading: 10.5 A
